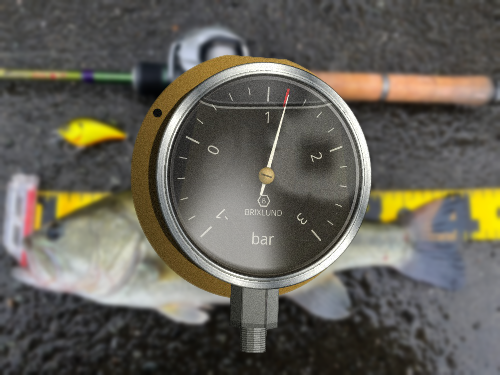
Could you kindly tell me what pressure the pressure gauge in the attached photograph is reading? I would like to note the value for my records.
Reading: 1.2 bar
